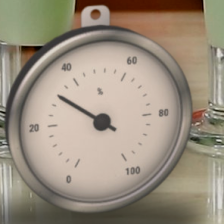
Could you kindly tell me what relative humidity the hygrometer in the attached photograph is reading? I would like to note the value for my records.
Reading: 32 %
